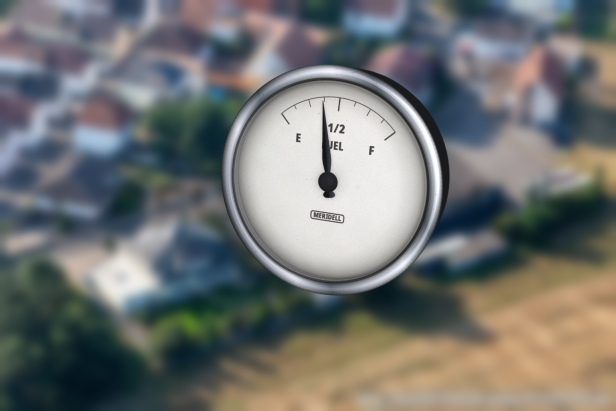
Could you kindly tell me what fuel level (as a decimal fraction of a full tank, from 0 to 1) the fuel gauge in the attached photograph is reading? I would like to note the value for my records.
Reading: 0.375
